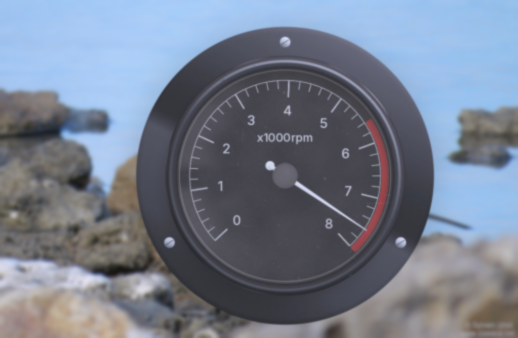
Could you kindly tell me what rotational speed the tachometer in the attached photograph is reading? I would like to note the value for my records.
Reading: 7600 rpm
